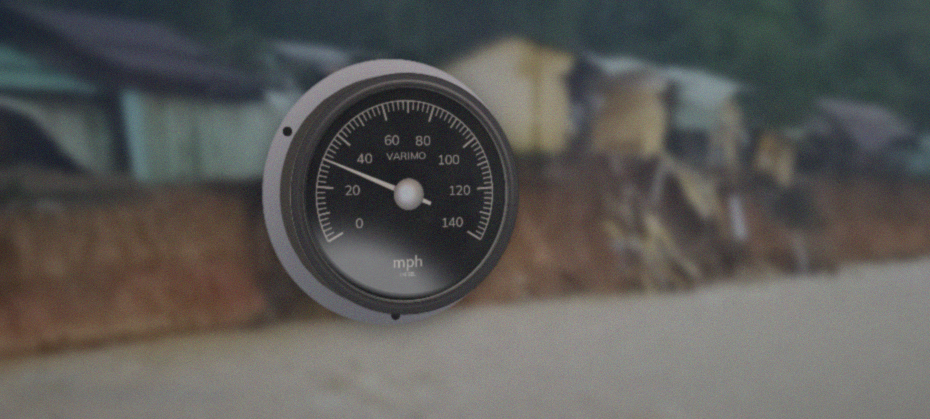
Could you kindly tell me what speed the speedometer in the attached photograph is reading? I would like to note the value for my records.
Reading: 30 mph
